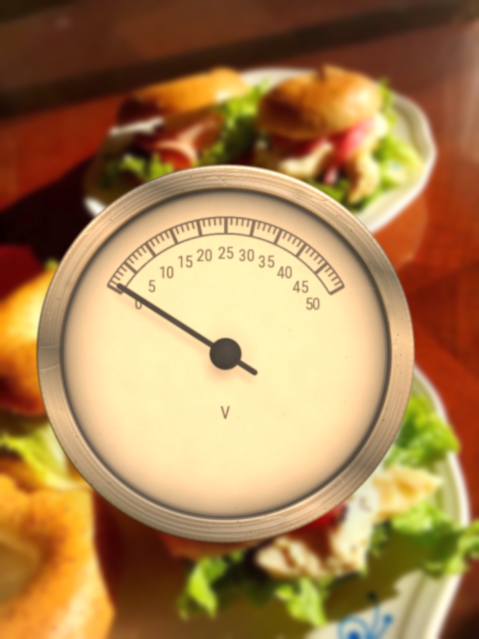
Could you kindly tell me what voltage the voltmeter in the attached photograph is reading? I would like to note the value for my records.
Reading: 1 V
